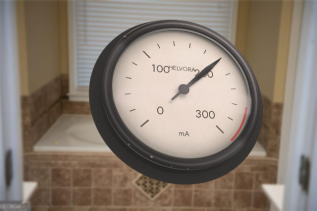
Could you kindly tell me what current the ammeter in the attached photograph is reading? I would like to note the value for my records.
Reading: 200 mA
